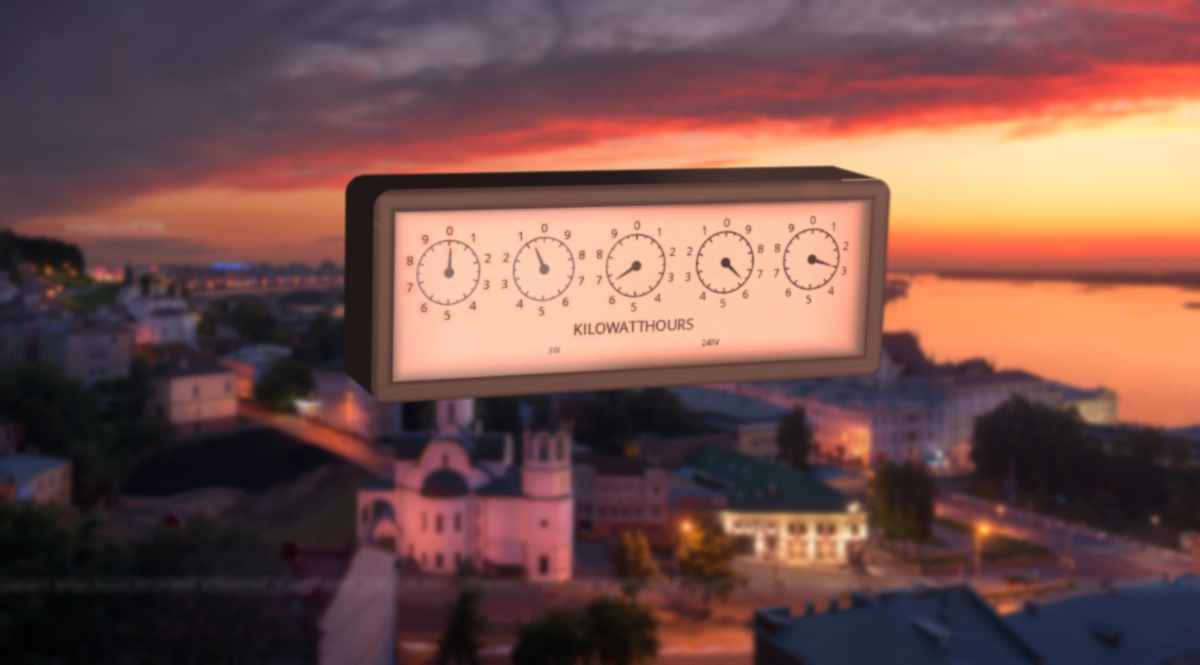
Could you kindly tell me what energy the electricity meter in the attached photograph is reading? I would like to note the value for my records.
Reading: 663 kWh
